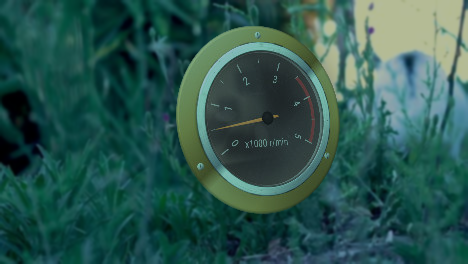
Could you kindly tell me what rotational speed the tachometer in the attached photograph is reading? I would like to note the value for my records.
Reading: 500 rpm
